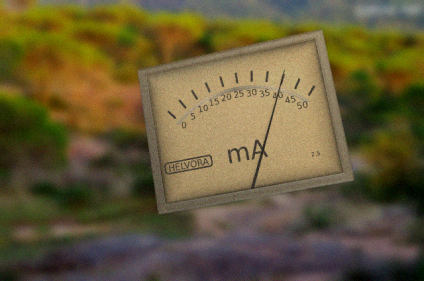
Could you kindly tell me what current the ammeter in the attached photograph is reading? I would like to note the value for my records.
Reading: 40 mA
